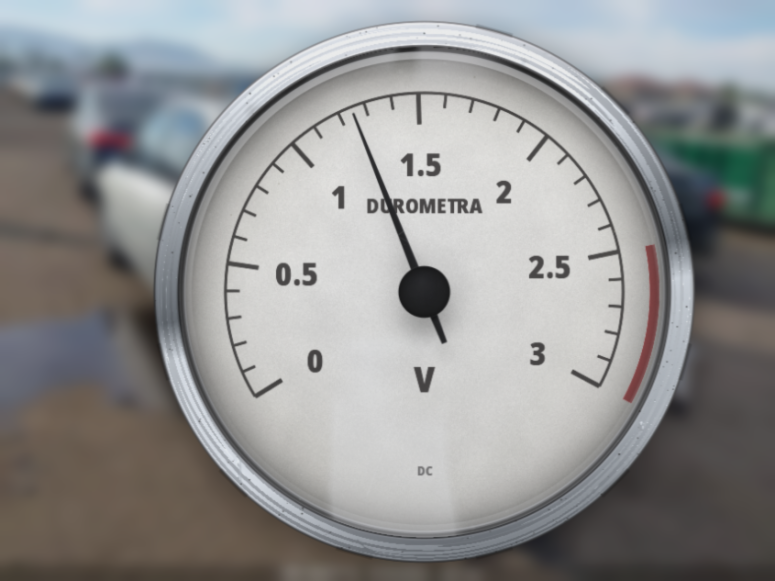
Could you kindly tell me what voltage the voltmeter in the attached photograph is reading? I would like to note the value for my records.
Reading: 1.25 V
